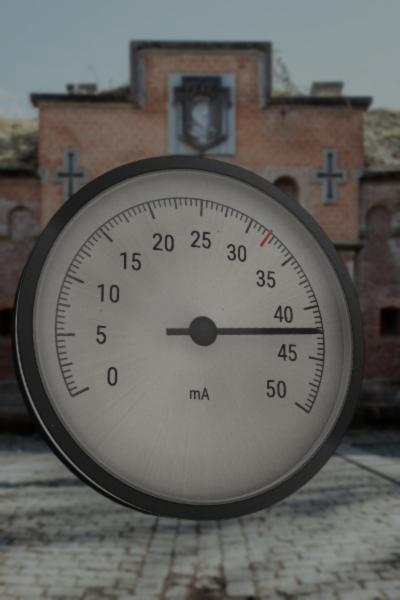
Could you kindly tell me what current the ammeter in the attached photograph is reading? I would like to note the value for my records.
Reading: 42.5 mA
